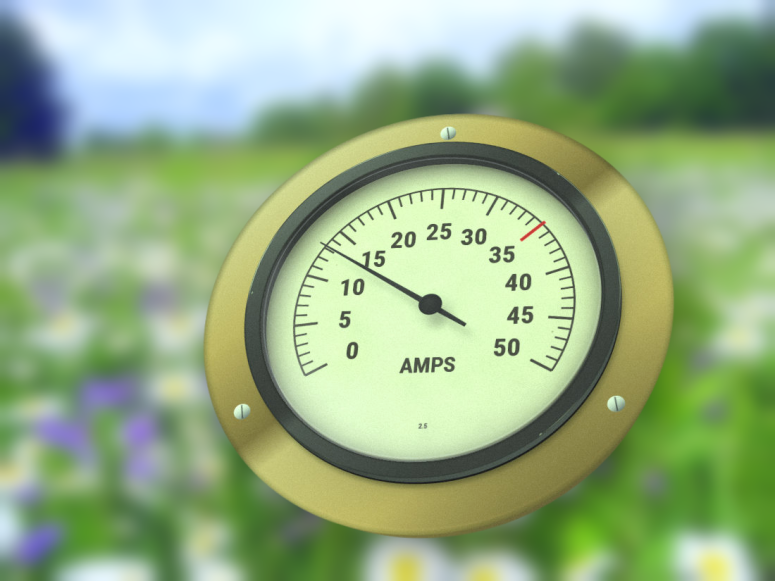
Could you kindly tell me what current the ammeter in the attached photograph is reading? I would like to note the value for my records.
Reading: 13 A
